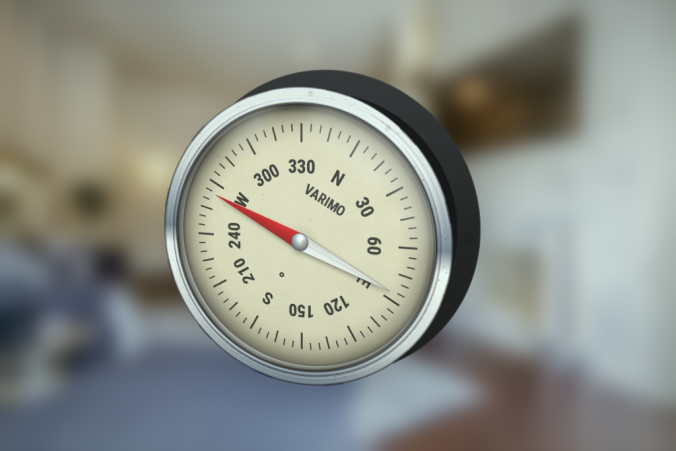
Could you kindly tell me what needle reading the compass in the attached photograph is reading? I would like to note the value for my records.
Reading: 265 °
